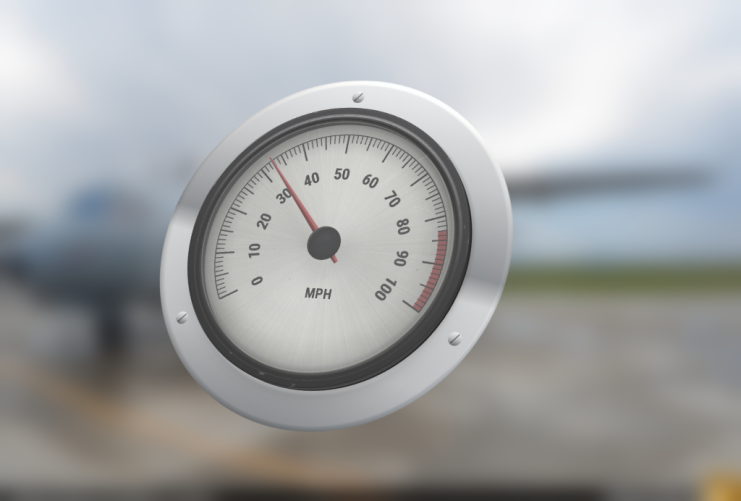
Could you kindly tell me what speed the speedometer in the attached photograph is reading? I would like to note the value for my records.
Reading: 33 mph
